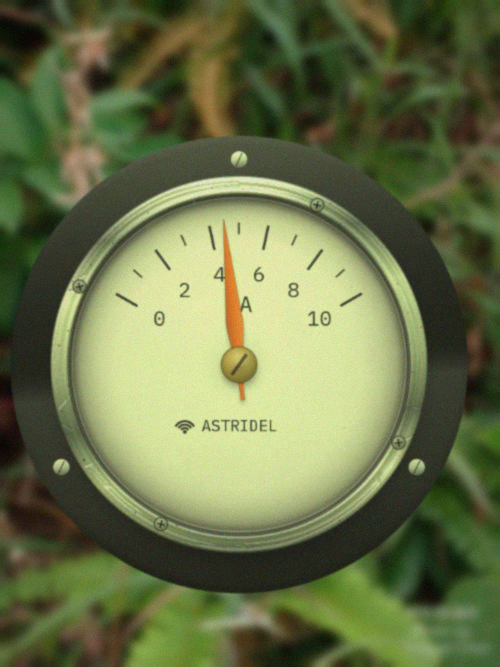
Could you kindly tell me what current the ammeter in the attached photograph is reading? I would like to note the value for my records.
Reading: 4.5 mA
